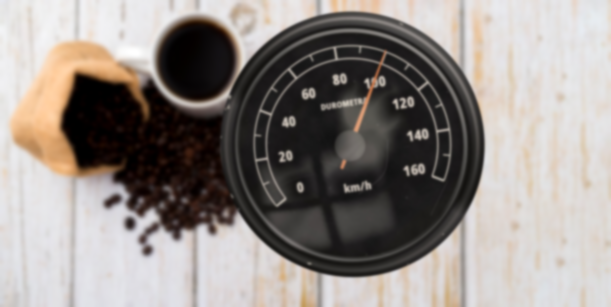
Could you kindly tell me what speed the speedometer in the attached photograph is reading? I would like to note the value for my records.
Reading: 100 km/h
